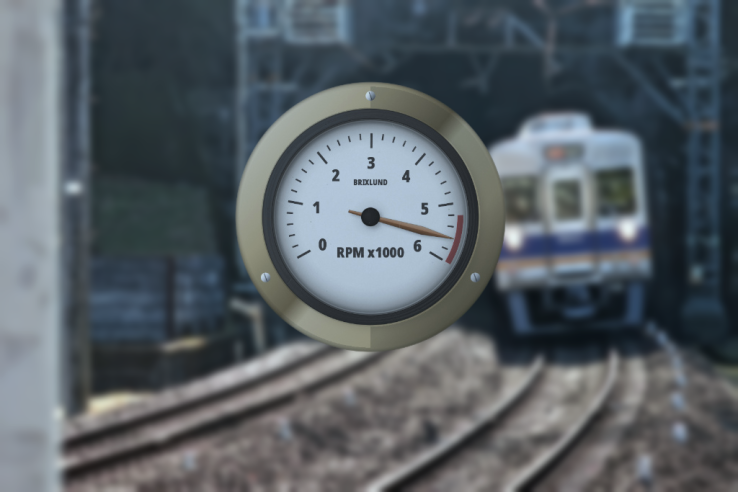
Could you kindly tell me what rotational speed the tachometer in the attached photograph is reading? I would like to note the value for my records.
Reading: 5600 rpm
